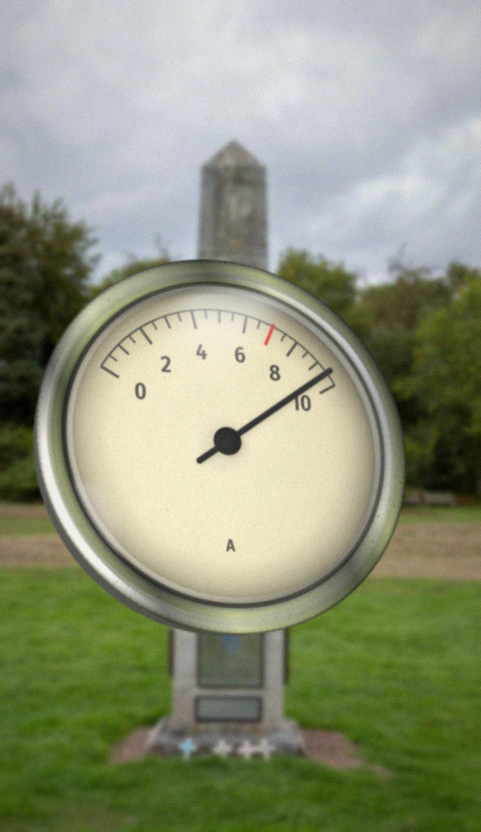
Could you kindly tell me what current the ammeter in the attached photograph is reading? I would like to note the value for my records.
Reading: 9.5 A
